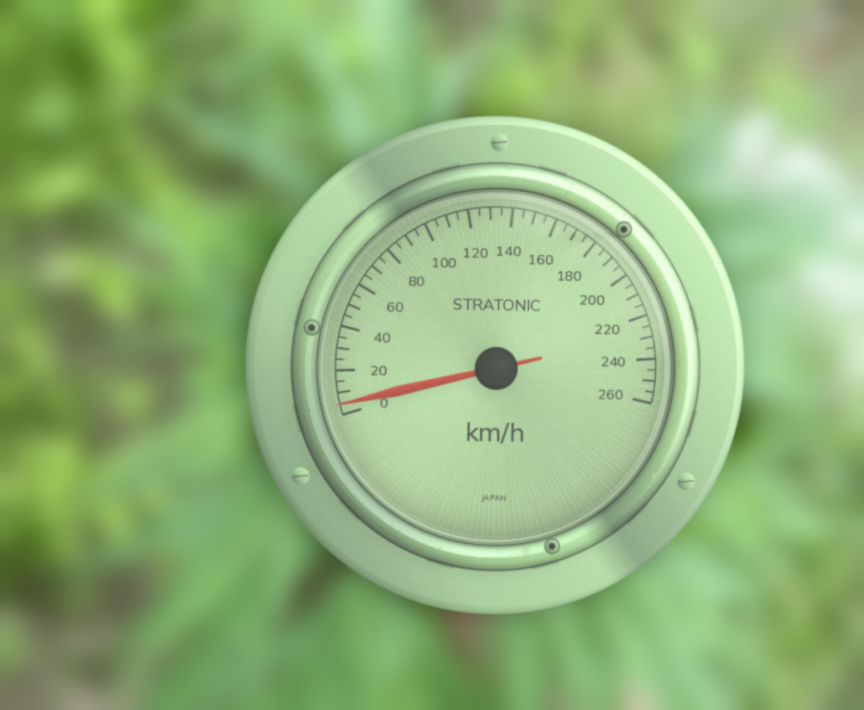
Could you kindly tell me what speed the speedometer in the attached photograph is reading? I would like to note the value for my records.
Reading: 5 km/h
